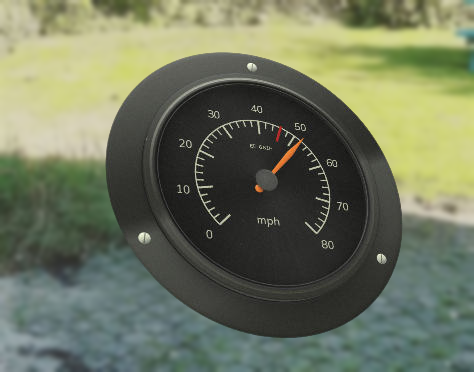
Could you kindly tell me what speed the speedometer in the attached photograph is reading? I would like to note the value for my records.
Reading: 52 mph
